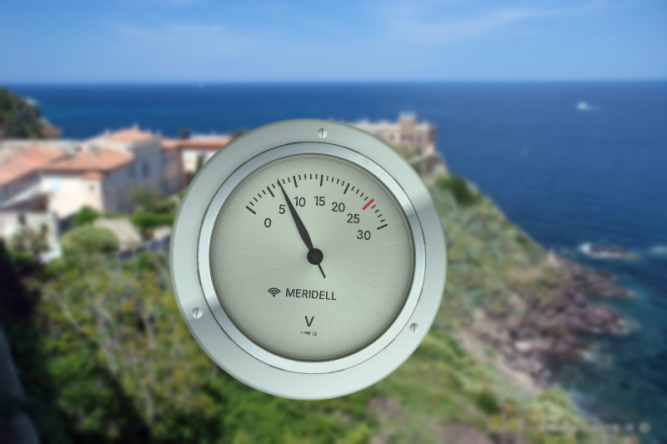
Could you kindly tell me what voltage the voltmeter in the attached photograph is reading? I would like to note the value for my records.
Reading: 7 V
